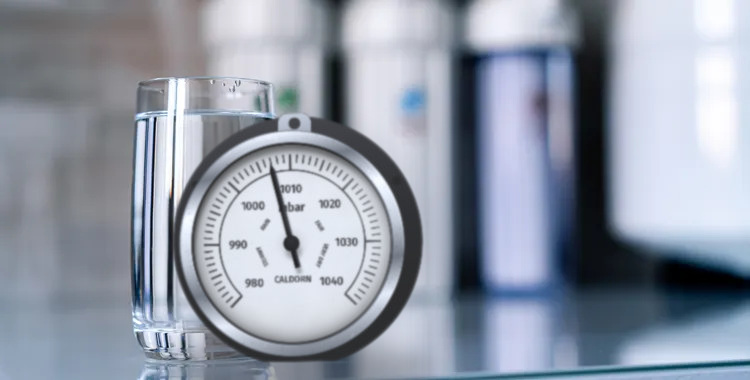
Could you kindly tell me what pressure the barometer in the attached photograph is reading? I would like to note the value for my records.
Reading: 1007 mbar
